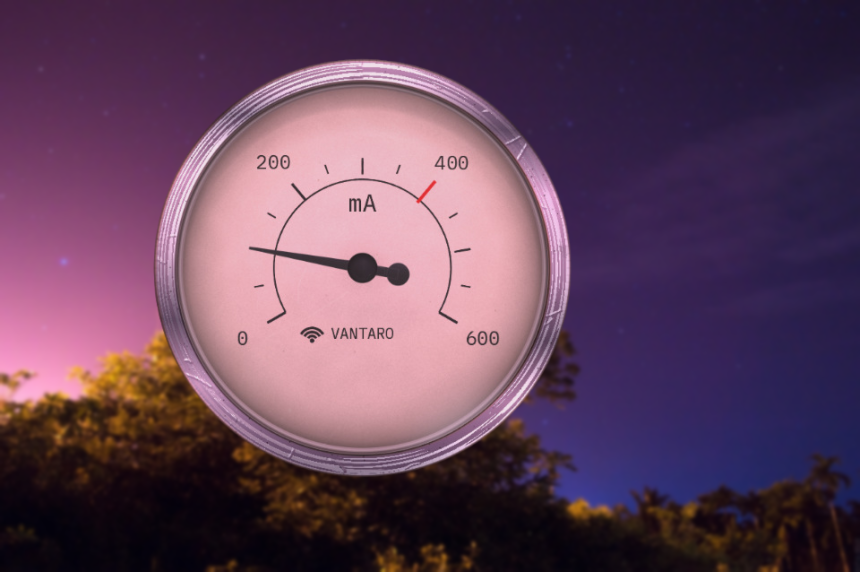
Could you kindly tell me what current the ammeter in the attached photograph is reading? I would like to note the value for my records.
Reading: 100 mA
